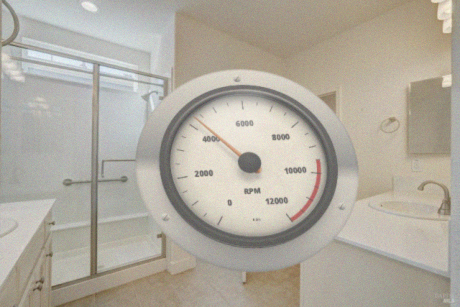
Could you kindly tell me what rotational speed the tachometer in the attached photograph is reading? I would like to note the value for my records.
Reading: 4250 rpm
